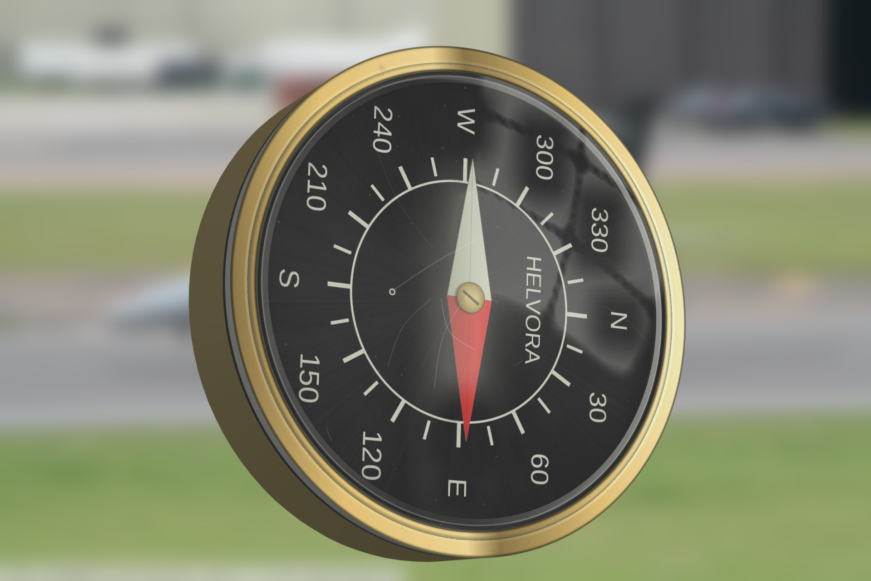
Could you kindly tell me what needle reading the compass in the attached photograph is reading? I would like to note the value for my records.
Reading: 90 °
